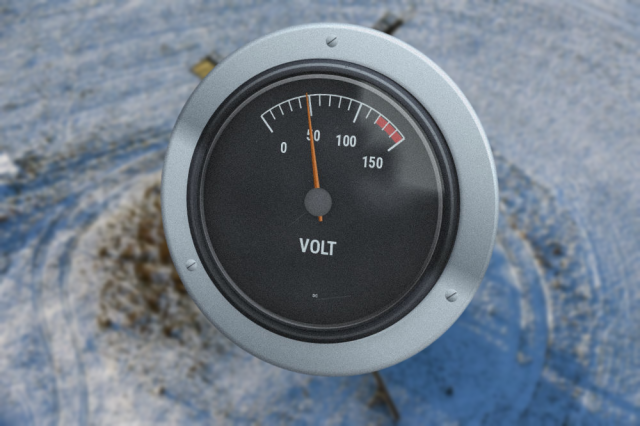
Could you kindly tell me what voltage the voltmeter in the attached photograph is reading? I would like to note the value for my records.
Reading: 50 V
